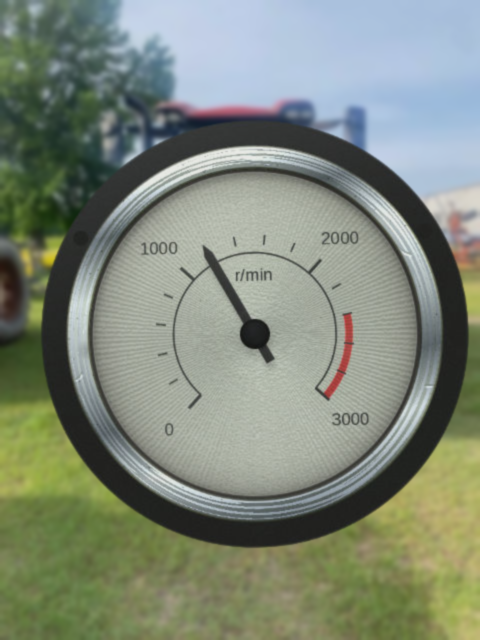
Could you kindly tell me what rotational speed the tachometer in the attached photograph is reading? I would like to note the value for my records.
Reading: 1200 rpm
